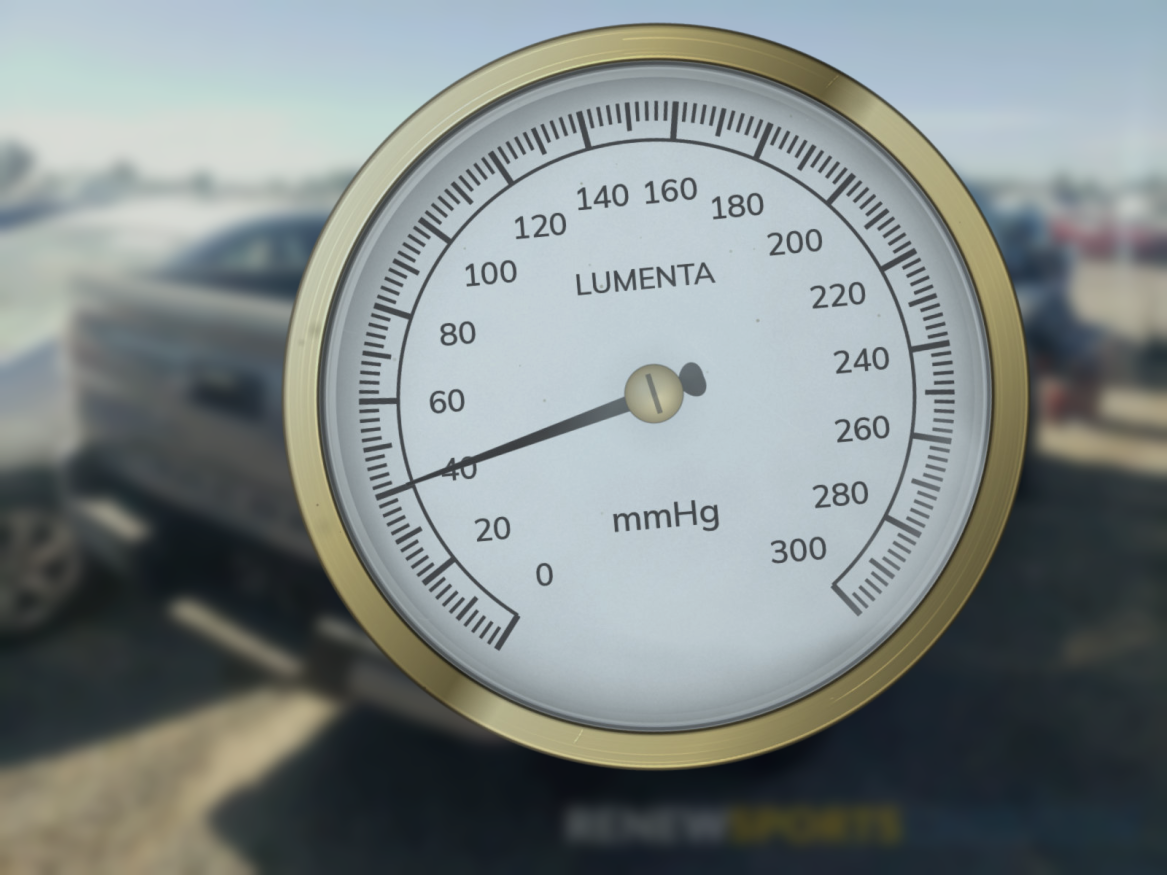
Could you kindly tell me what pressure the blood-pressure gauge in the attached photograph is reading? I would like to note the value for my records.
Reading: 40 mmHg
